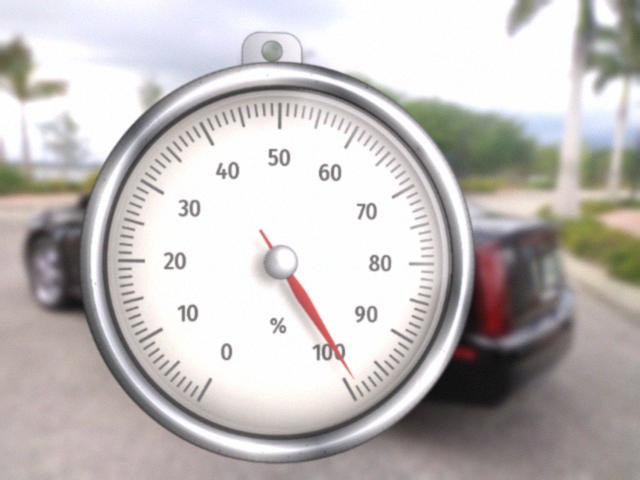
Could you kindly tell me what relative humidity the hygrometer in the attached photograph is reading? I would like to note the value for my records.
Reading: 99 %
